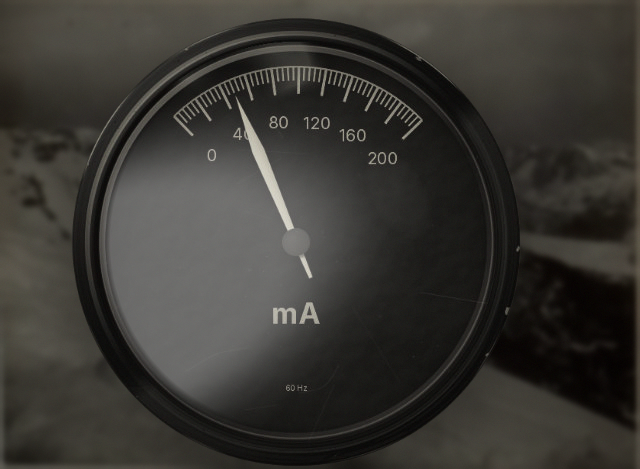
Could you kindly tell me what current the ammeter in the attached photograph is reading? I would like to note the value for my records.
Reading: 48 mA
